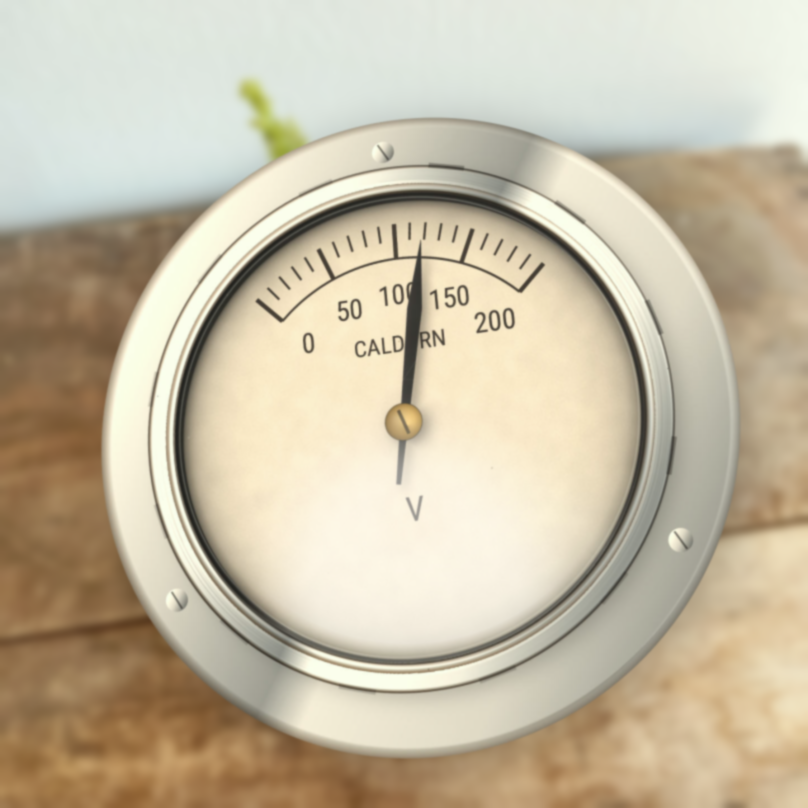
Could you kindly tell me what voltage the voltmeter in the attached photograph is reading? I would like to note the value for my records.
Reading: 120 V
